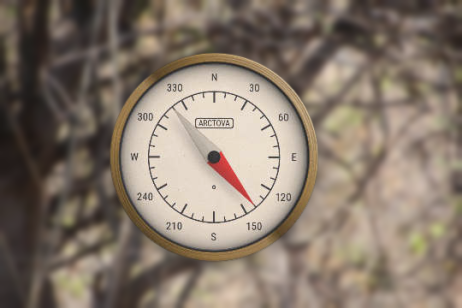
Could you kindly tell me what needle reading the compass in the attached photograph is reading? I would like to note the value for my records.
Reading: 140 °
